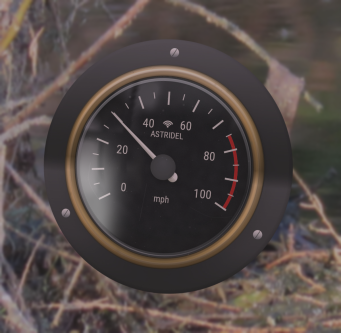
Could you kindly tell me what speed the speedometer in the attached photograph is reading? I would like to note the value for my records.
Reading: 30 mph
